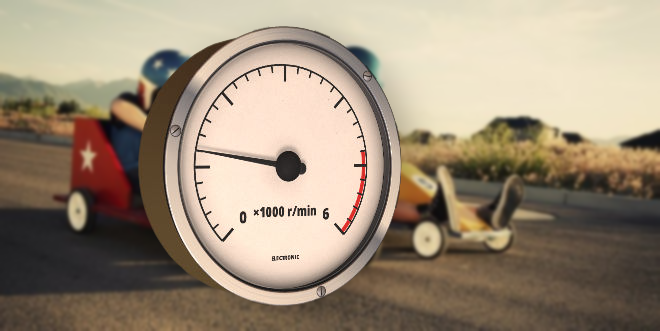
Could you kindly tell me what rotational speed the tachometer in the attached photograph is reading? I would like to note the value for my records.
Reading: 1200 rpm
